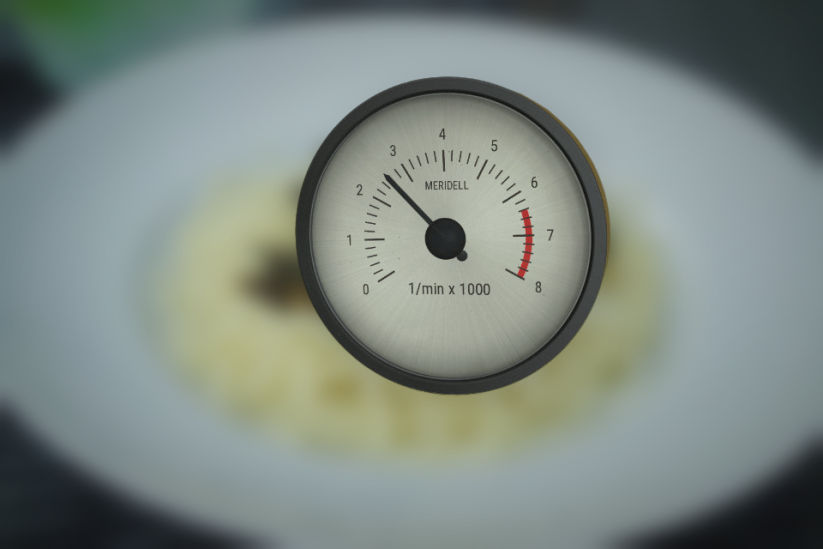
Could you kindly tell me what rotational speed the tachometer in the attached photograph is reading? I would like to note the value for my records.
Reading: 2600 rpm
